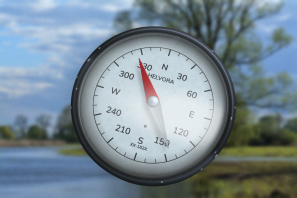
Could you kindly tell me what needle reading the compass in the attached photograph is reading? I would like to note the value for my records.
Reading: 325 °
